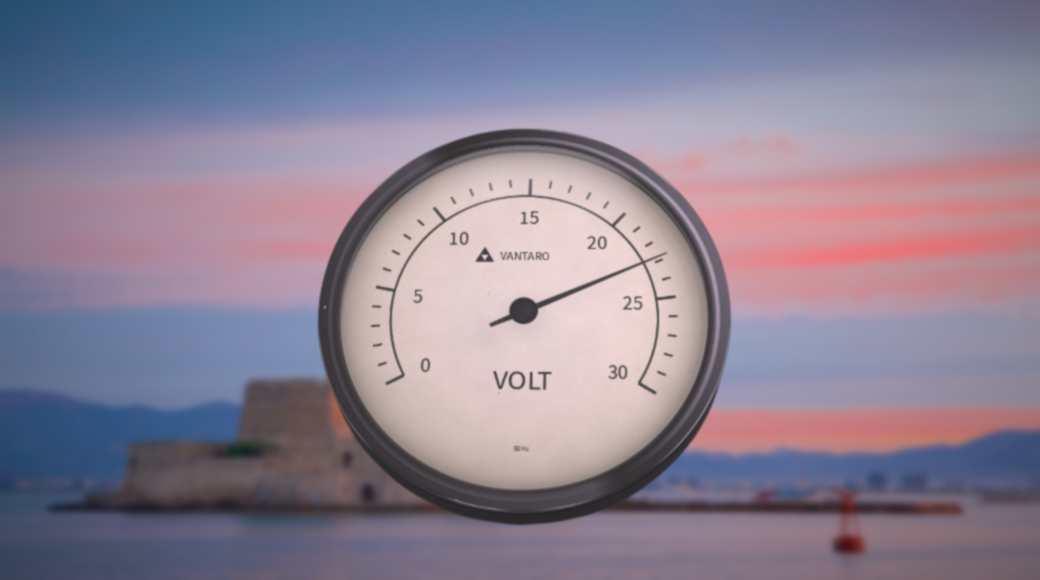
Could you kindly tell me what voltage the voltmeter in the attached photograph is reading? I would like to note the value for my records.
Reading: 23 V
